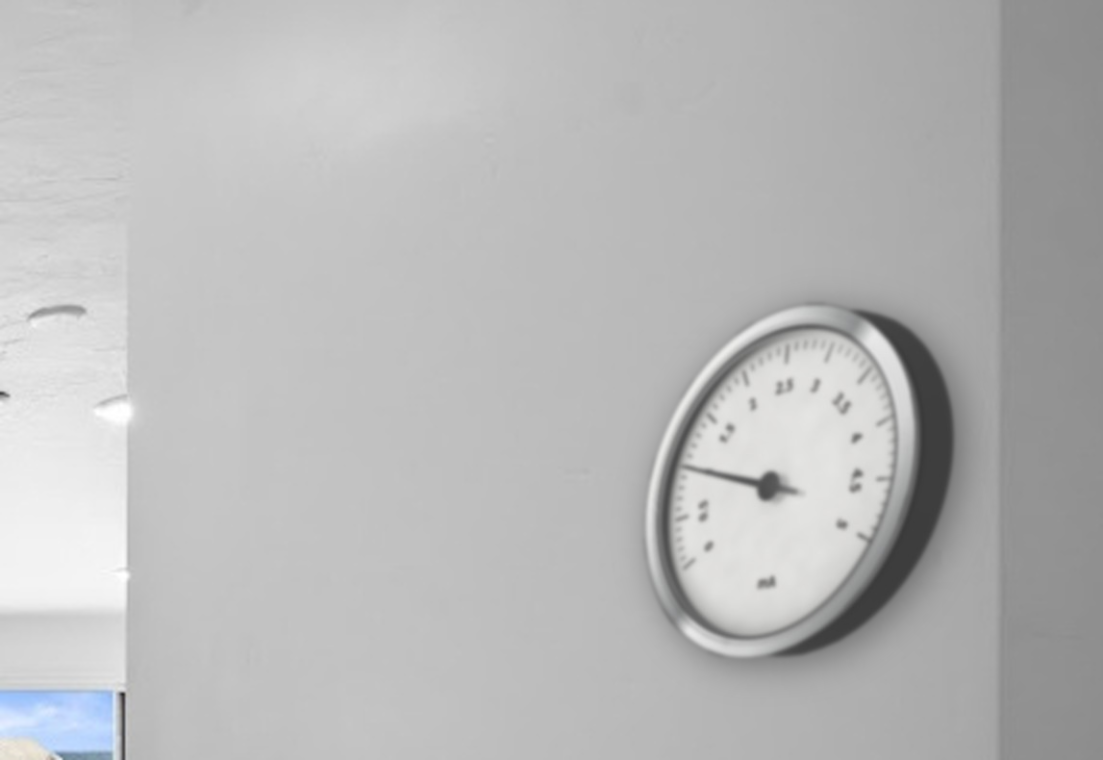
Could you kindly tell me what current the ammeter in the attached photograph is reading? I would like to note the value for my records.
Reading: 1 mA
